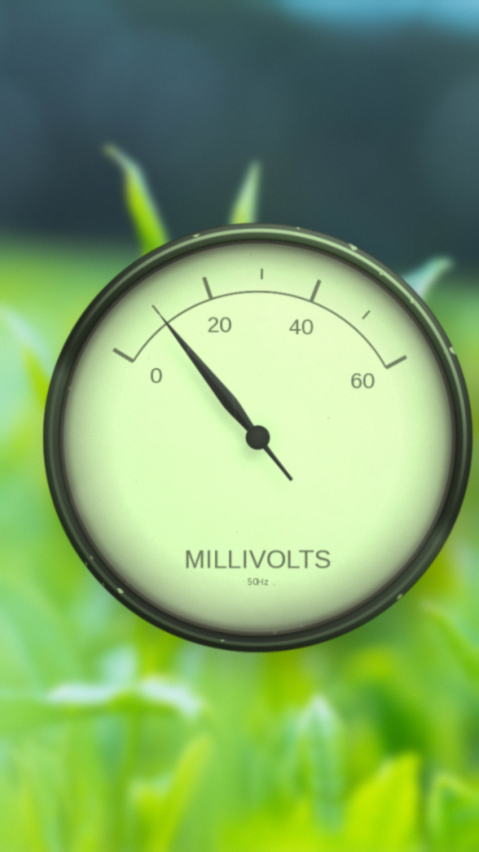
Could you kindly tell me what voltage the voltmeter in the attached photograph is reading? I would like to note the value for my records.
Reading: 10 mV
